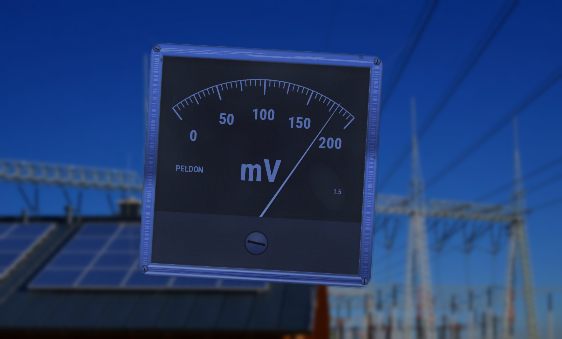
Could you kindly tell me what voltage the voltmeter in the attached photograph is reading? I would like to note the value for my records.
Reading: 180 mV
